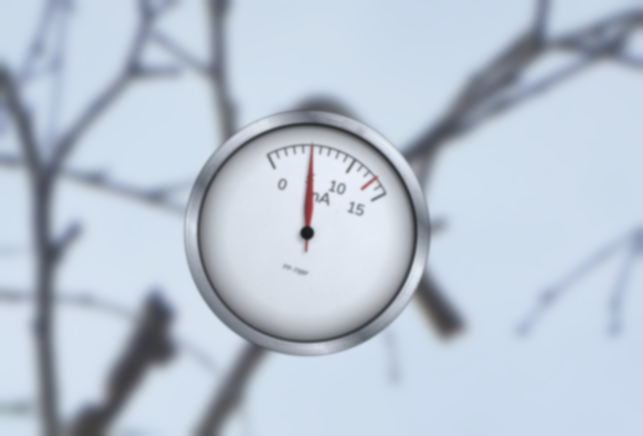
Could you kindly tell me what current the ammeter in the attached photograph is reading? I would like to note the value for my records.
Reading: 5 mA
